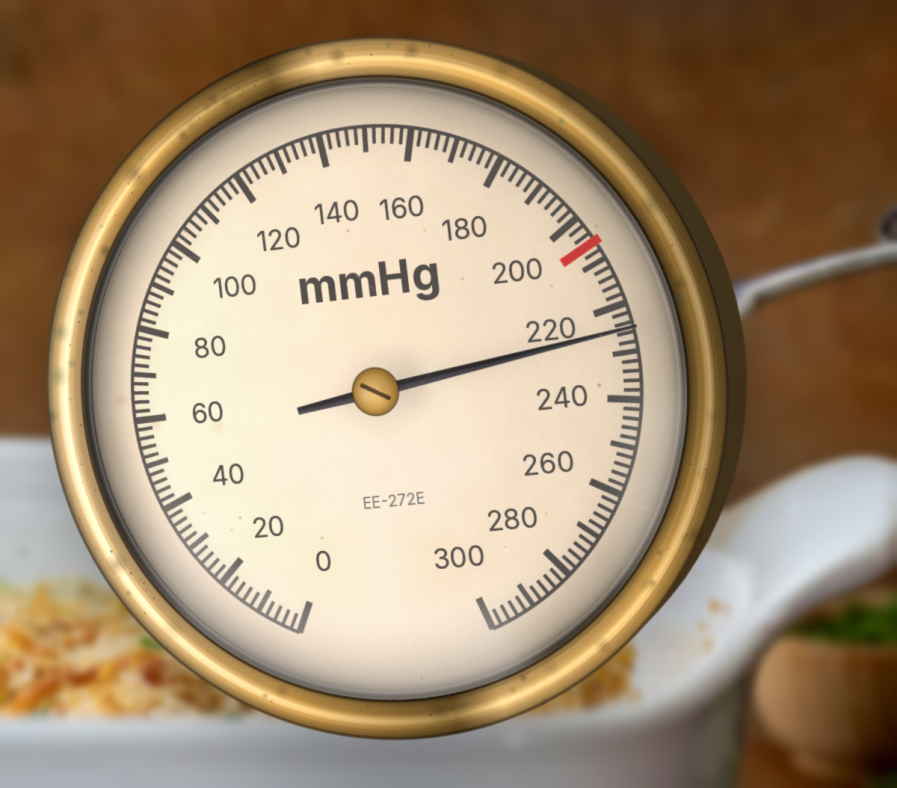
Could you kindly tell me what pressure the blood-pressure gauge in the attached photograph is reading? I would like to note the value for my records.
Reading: 225 mmHg
